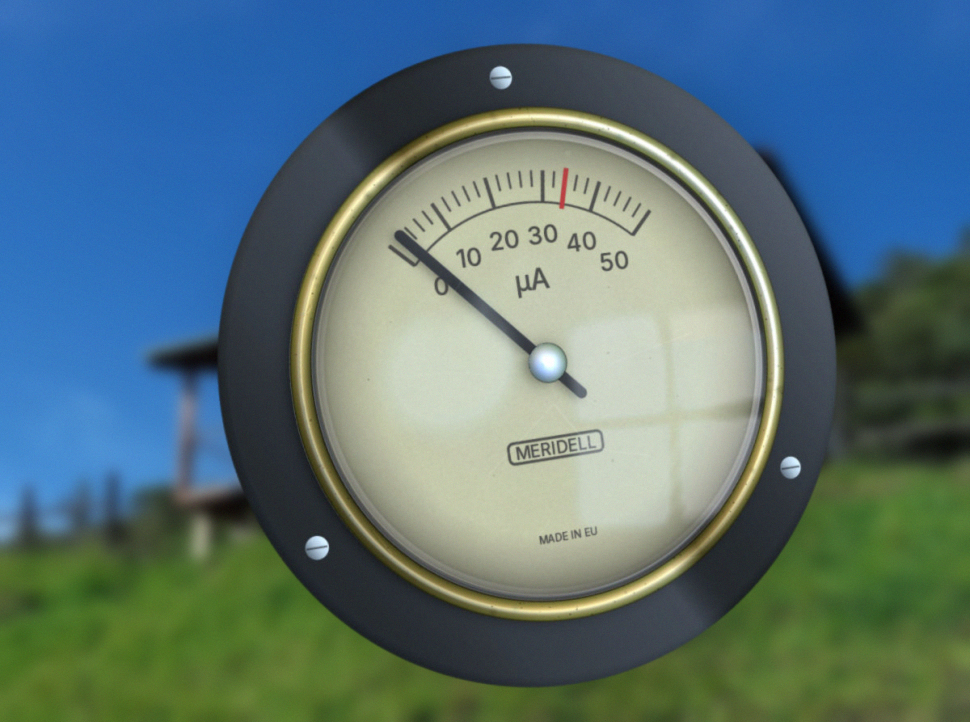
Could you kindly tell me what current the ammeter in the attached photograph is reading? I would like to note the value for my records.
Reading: 2 µA
